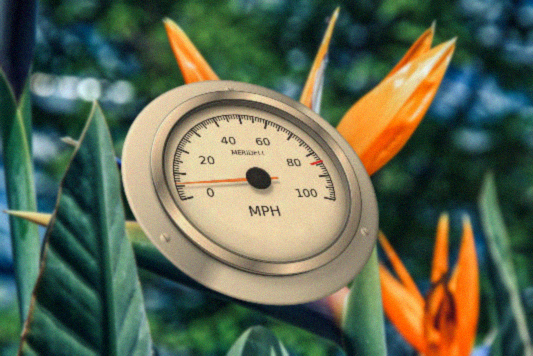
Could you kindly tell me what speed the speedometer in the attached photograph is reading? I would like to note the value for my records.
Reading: 5 mph
